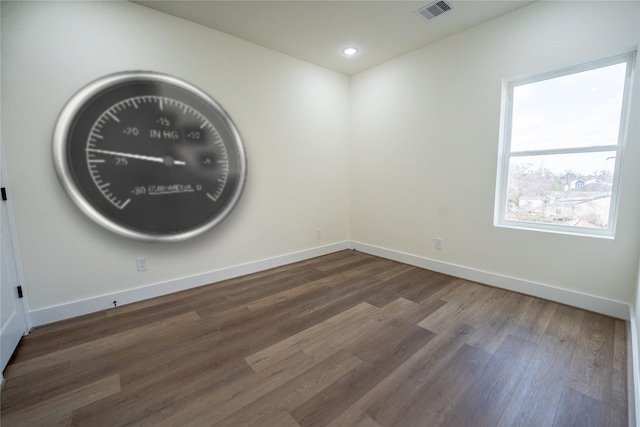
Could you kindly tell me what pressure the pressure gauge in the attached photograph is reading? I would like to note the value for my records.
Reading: -24 inHg
